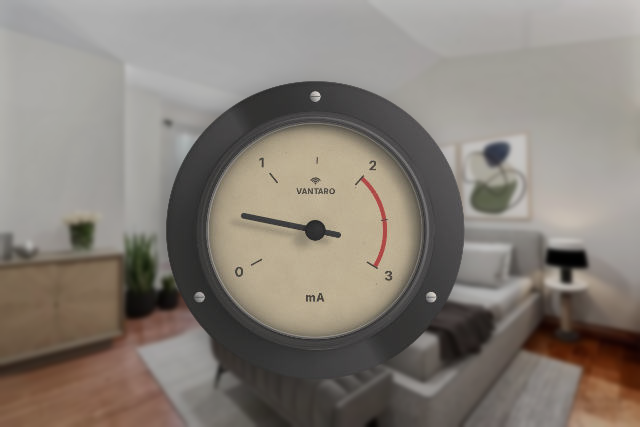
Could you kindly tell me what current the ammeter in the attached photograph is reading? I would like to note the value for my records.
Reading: 0.5 mA
